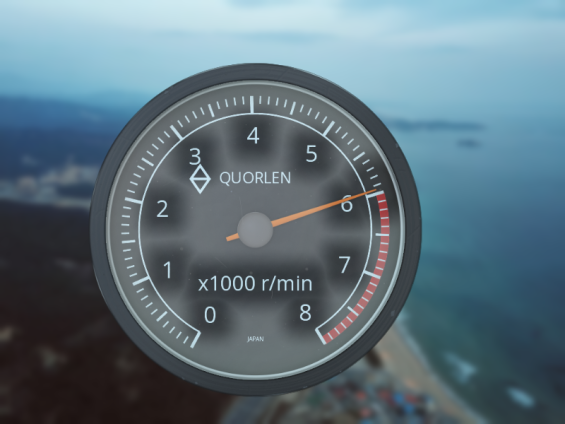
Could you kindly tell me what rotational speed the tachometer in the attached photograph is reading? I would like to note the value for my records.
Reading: 5950 rpm
